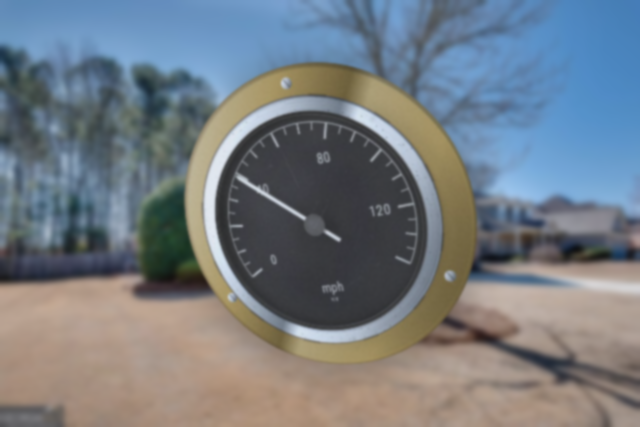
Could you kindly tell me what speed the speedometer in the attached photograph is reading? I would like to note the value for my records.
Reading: 40 mph
